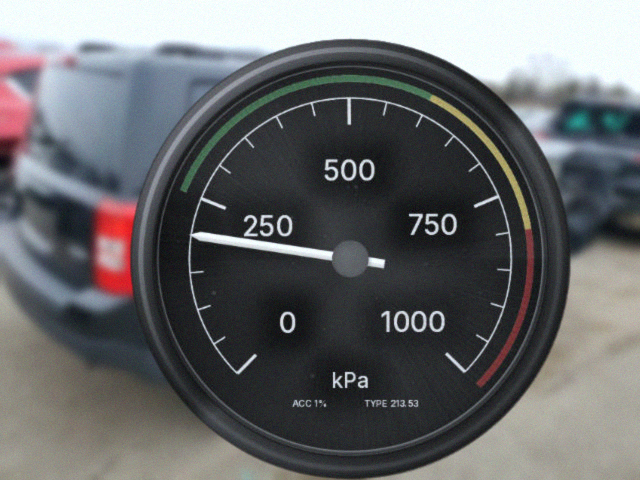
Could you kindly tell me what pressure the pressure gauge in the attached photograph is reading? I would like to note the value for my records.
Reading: 200 kPa
